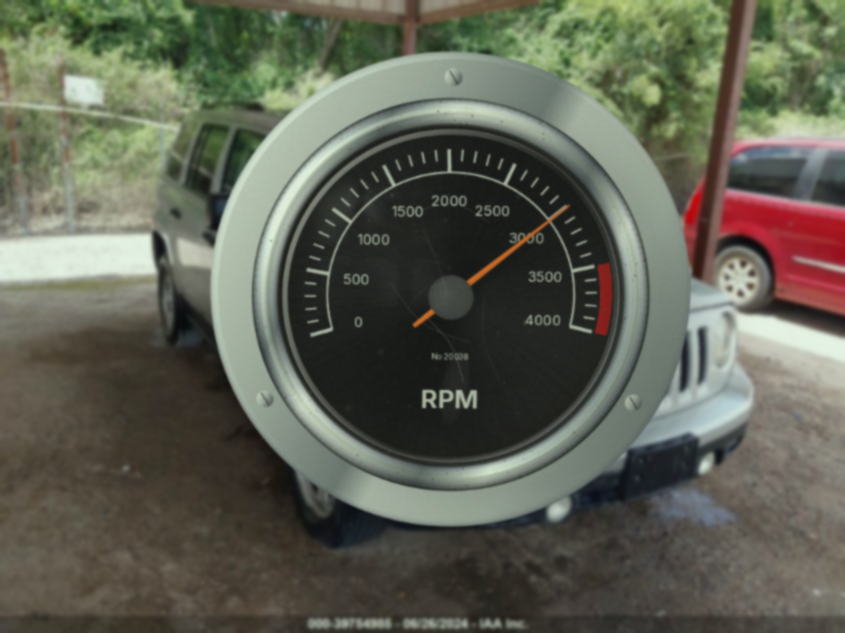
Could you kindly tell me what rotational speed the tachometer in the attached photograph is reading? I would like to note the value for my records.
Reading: 3000 rpm
